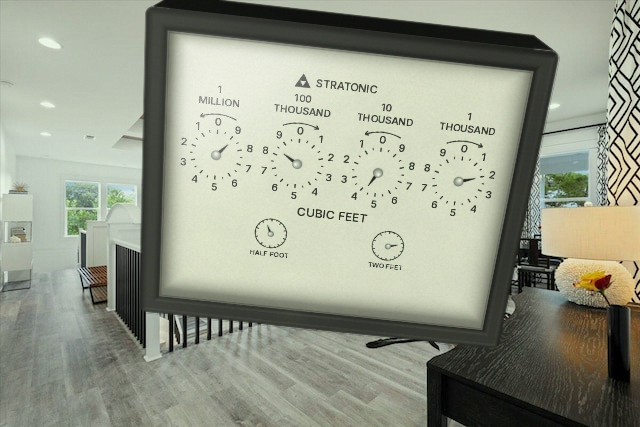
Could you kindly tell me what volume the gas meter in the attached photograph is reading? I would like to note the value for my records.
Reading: 884200 ft³
